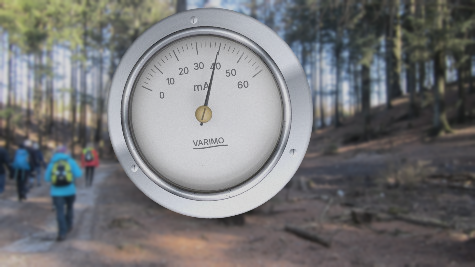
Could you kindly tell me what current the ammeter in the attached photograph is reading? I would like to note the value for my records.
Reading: 40 mA
